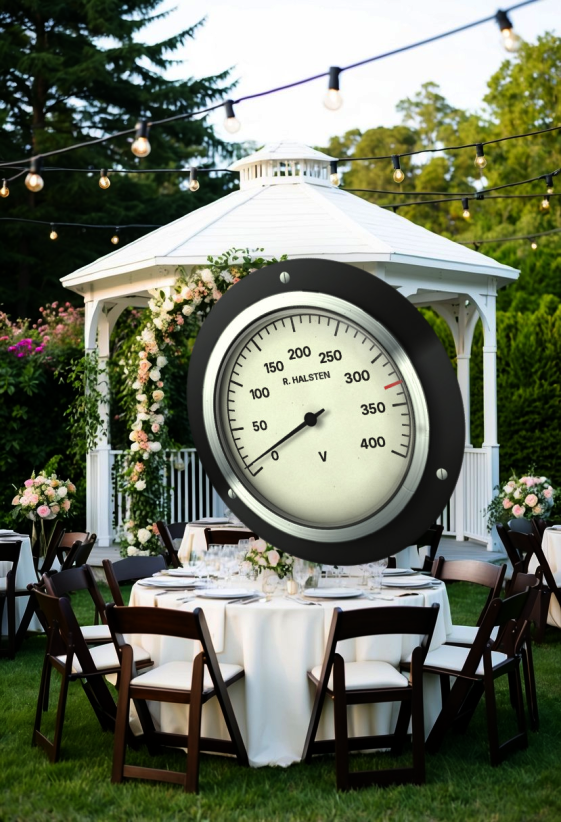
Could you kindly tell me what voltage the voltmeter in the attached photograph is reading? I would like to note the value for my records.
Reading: 10 V
